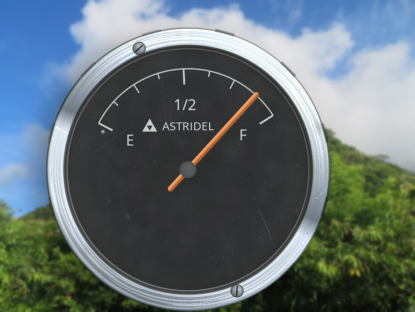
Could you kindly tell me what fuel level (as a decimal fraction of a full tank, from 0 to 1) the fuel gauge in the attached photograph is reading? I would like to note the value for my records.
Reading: 0.875
